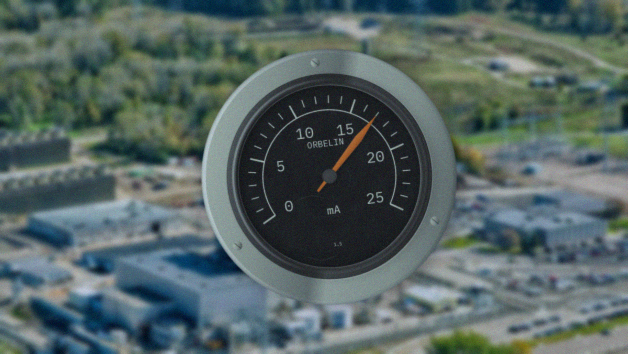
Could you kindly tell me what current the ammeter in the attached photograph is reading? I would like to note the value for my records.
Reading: 17 mA
